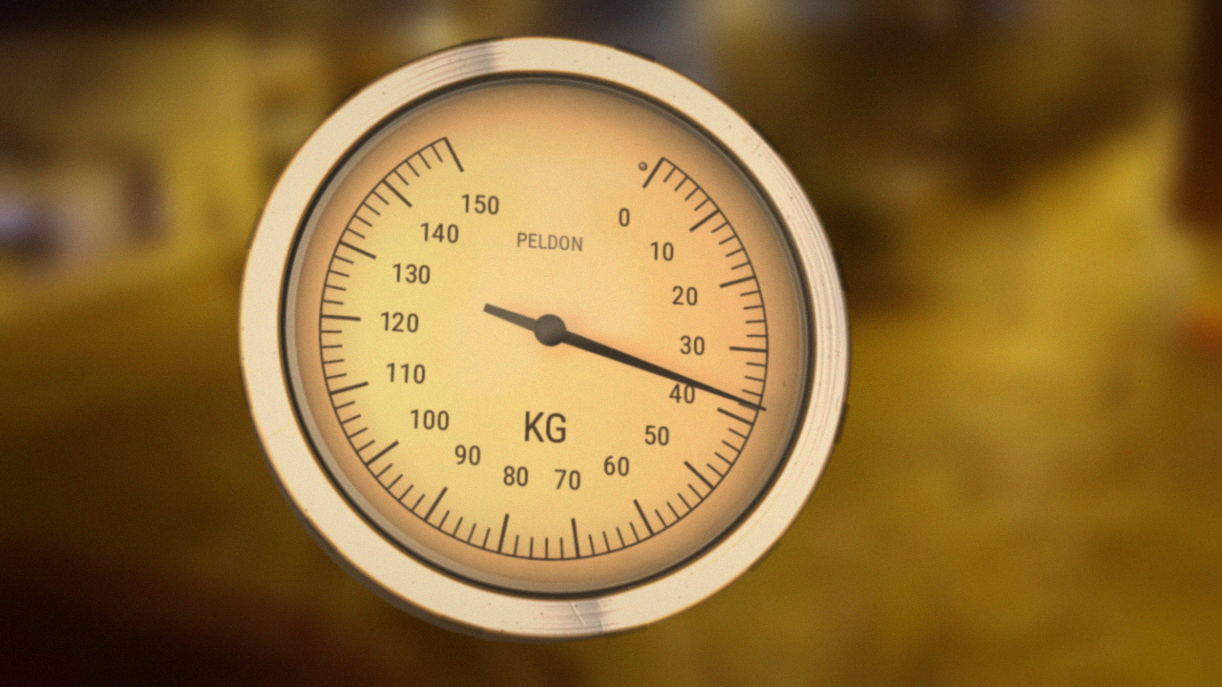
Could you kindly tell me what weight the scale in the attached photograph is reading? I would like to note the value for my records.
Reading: 38 kg
